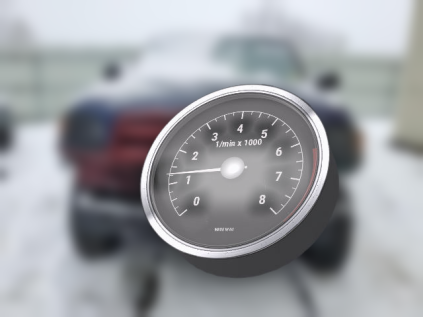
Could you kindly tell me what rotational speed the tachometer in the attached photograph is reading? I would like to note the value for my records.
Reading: 1250 rpm
